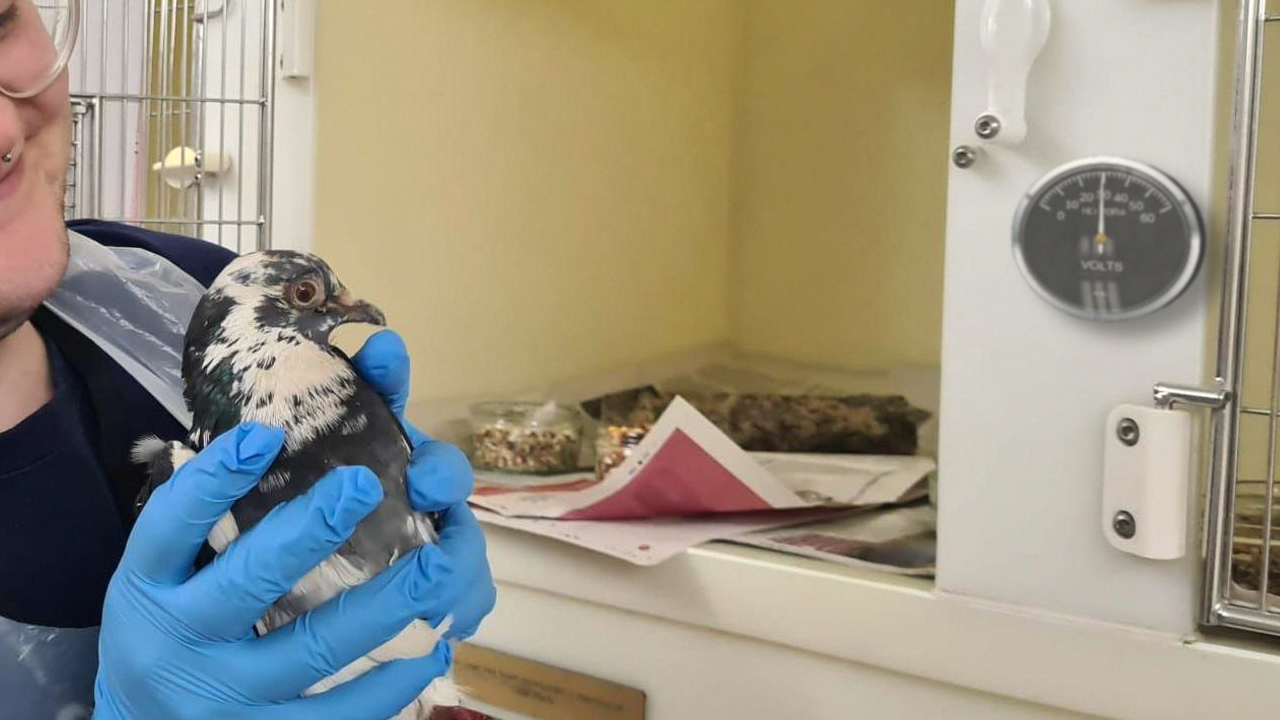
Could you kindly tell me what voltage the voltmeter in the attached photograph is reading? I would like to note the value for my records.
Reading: 30 V
